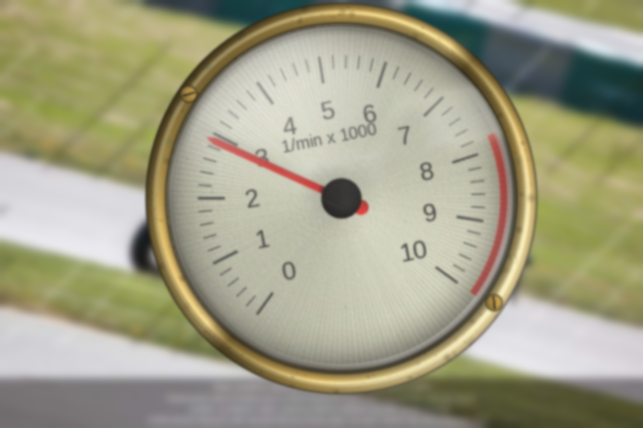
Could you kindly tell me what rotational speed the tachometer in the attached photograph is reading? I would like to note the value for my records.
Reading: 2900 rpm
